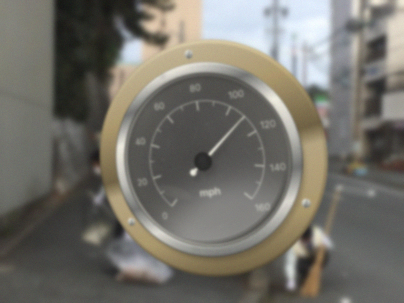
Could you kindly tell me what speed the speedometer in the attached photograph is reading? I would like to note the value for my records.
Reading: 110 mph
